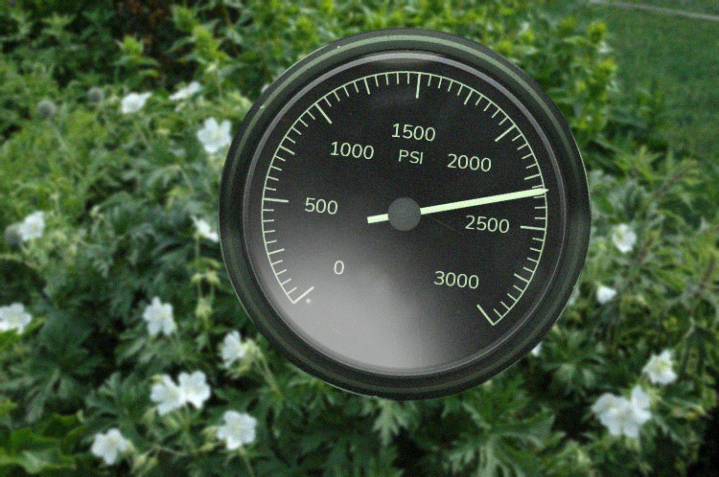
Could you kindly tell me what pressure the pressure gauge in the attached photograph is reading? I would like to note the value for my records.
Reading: 2325 psi
